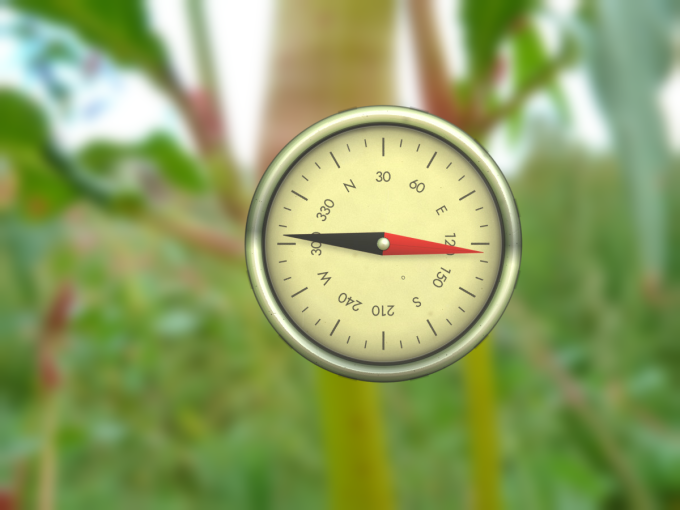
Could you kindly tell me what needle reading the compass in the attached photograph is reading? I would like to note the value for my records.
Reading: 125 °
